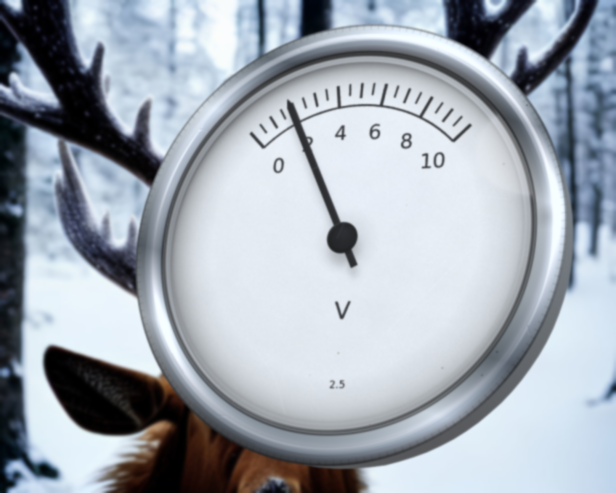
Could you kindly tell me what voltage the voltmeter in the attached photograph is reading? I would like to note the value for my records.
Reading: 2 V
